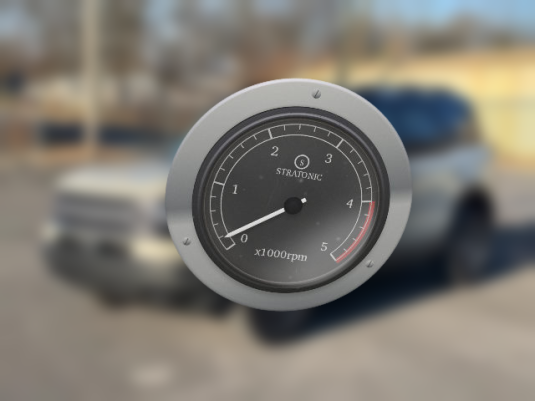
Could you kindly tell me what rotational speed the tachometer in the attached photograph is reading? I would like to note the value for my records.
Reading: 200 rpm
